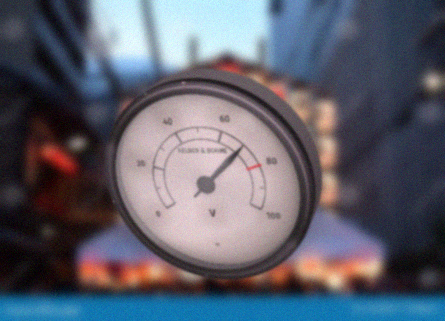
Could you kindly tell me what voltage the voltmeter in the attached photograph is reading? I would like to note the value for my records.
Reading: 70 V
